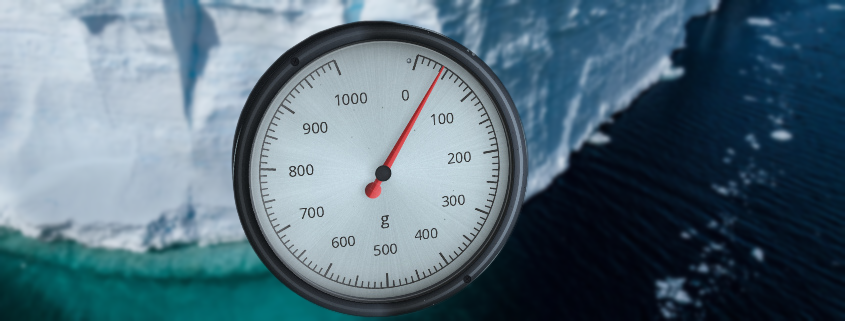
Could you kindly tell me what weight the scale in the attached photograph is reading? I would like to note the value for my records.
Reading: 40 g
